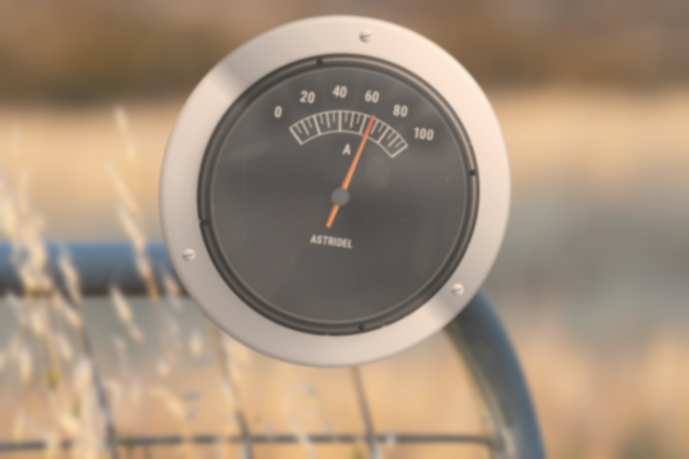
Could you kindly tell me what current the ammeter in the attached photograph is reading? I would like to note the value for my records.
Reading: 65 A
